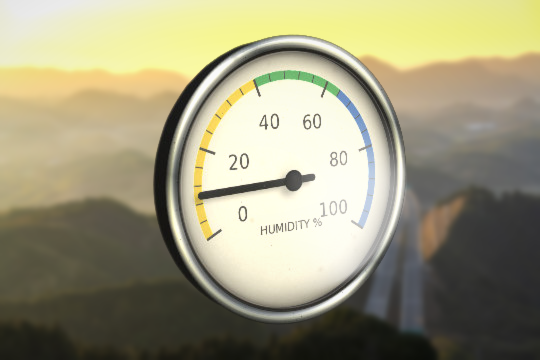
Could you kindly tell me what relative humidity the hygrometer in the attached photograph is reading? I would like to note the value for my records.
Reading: 10 %
